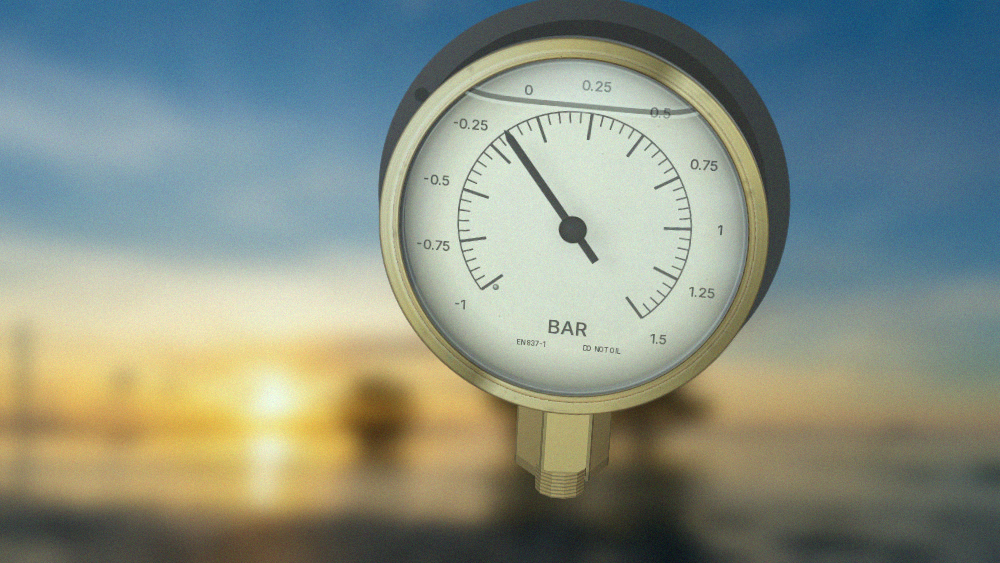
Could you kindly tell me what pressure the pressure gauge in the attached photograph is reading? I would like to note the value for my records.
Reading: -0.15 bar
